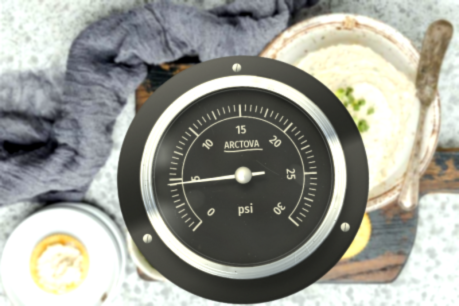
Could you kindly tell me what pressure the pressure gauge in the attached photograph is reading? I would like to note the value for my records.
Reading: 4.5 psi
